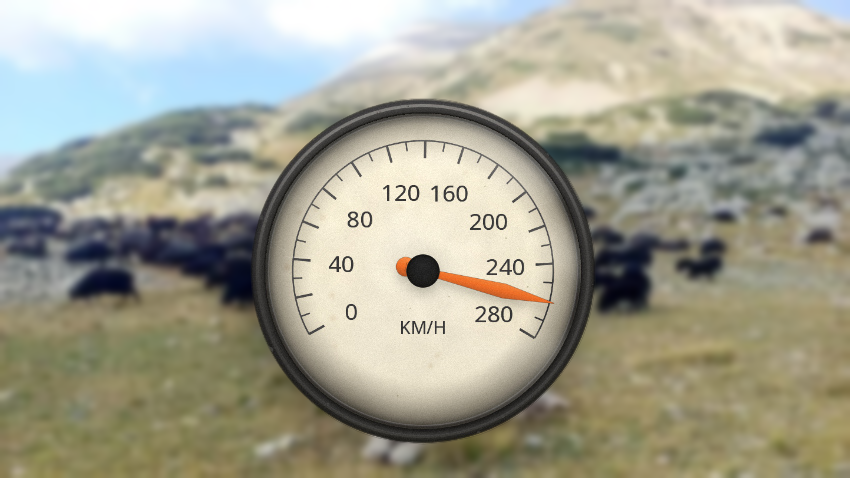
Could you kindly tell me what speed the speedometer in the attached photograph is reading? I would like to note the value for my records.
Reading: 260 km/h
